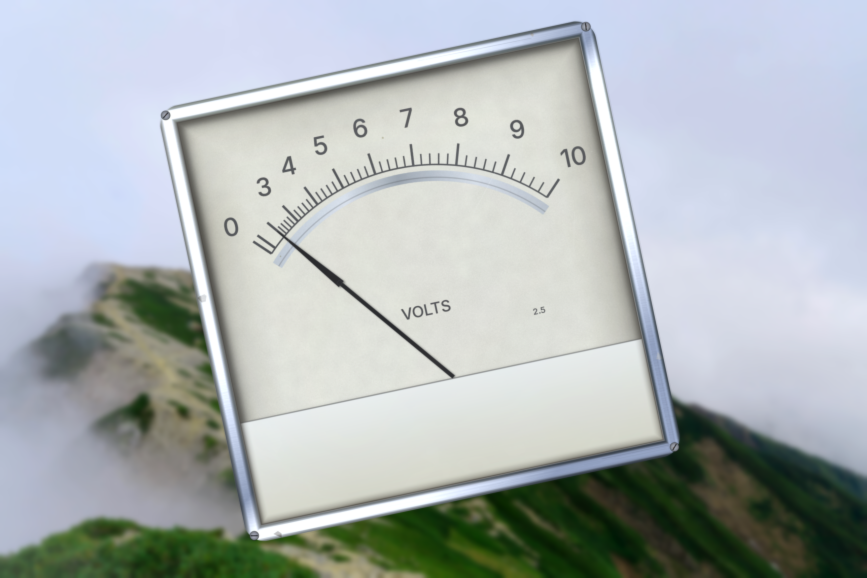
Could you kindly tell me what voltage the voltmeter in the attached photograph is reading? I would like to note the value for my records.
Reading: 2 V
